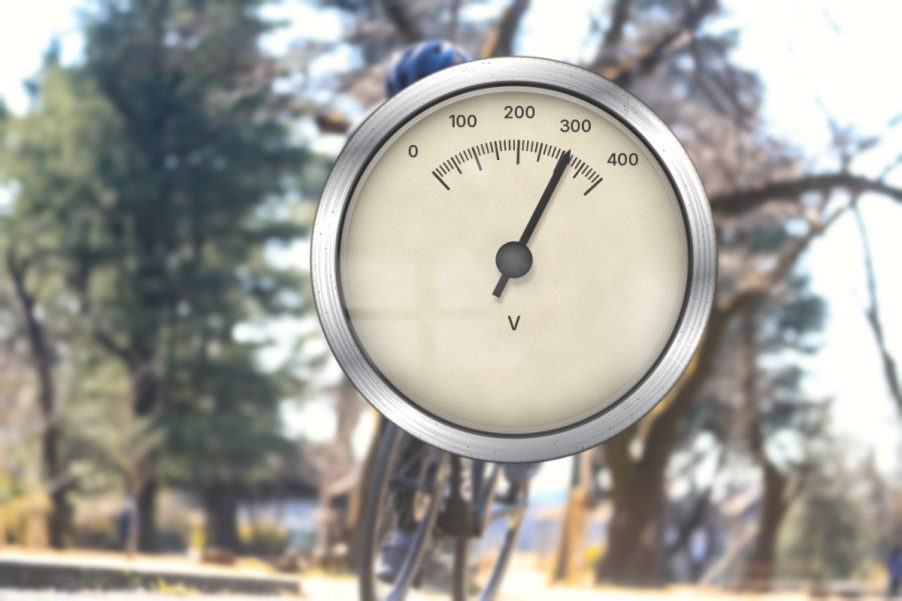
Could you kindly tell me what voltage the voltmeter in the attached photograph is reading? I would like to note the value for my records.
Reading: 310 V
